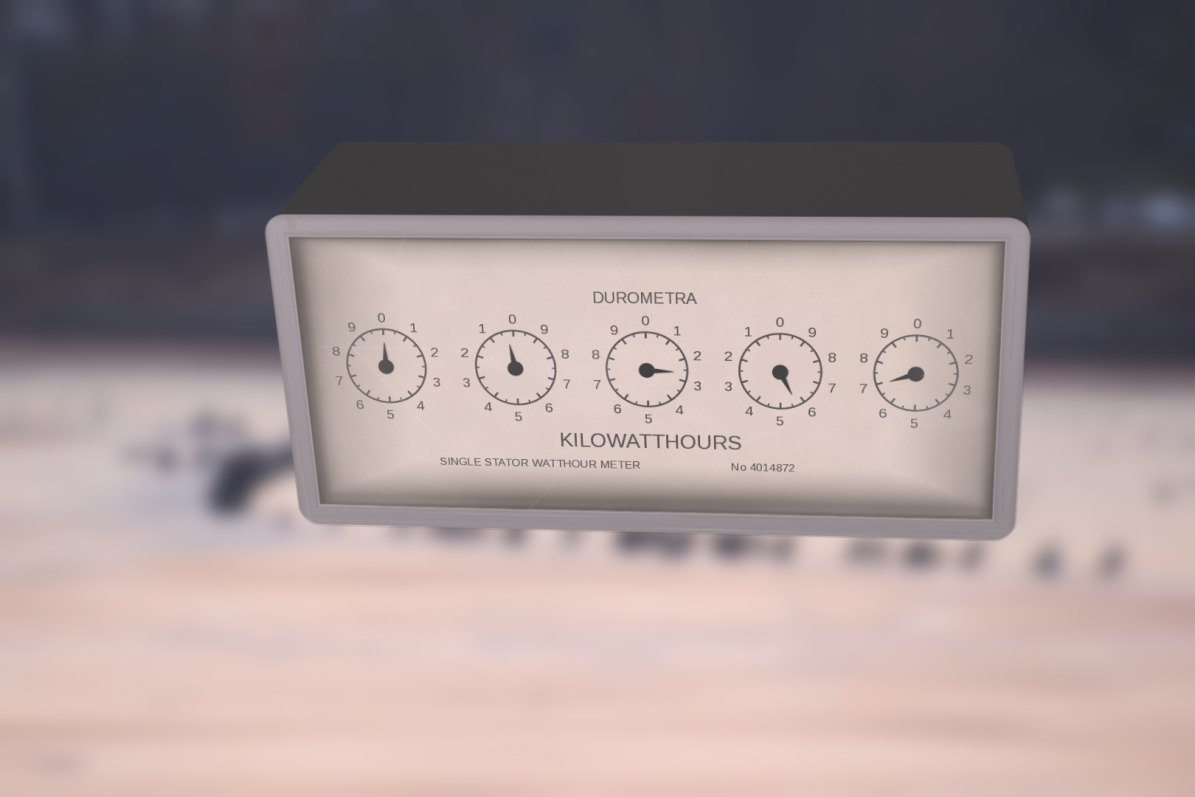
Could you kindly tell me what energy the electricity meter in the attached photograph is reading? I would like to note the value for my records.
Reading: 257 kWh
